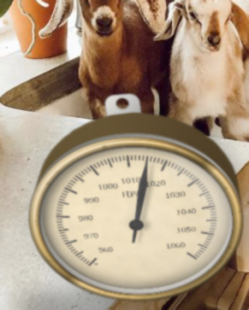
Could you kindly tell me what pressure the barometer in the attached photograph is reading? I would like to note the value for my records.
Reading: 1015 hPa
